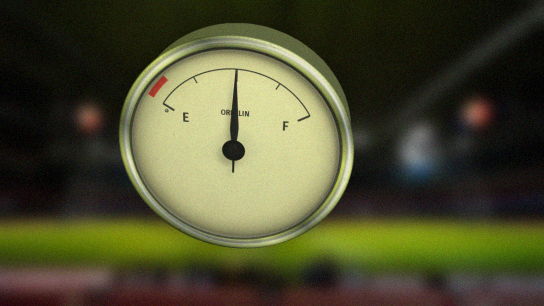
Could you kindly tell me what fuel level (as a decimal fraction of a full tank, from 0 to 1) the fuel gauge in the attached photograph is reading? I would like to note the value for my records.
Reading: 0.5
